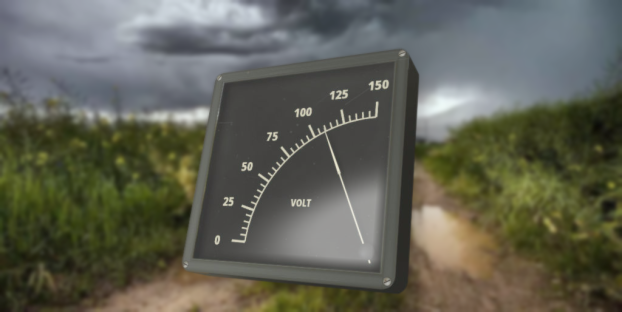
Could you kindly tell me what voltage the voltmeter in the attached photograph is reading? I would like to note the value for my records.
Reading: 110 V
